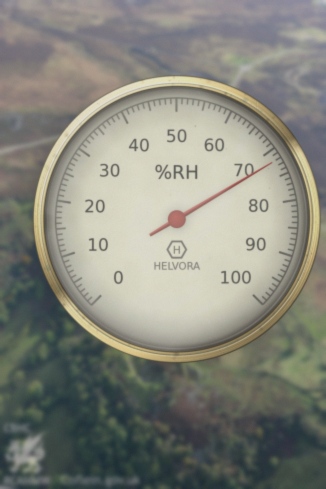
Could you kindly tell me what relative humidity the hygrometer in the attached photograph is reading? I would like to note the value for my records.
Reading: 72 %
